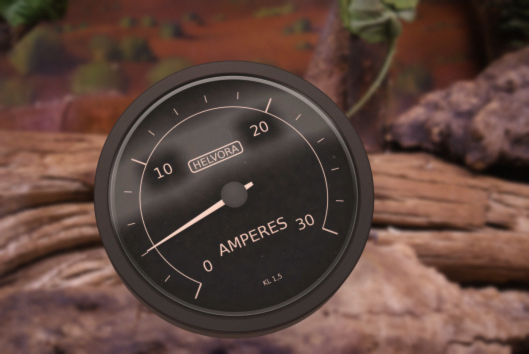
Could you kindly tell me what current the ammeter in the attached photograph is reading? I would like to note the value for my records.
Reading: 4 A
